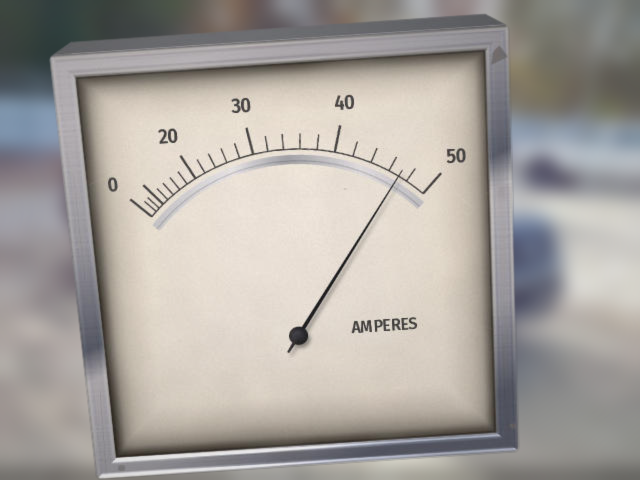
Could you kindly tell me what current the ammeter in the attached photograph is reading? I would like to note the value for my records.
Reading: 47 A
